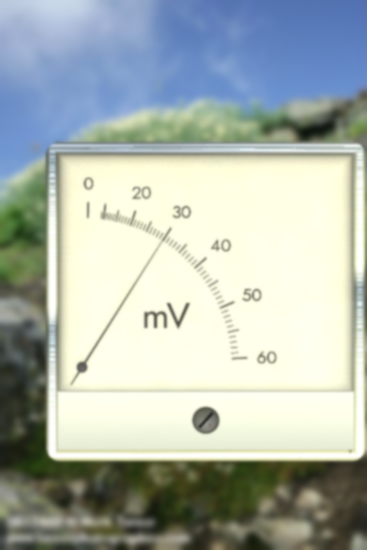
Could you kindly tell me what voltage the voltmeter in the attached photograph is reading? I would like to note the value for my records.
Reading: 30 mV
